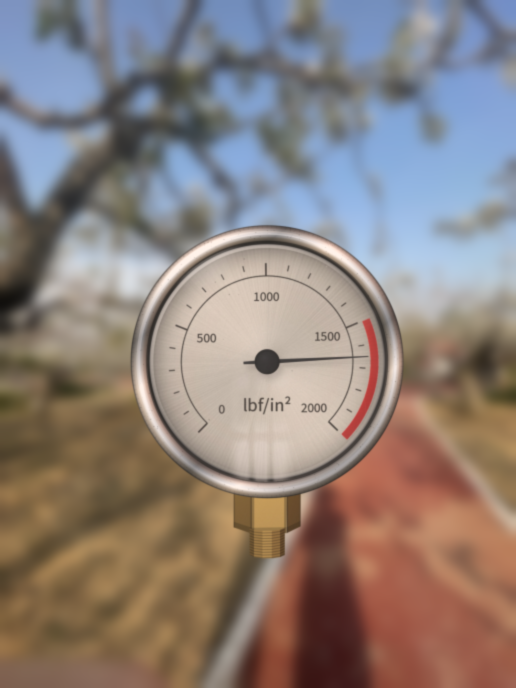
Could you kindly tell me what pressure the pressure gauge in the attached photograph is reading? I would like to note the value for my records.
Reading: 1650 psi
